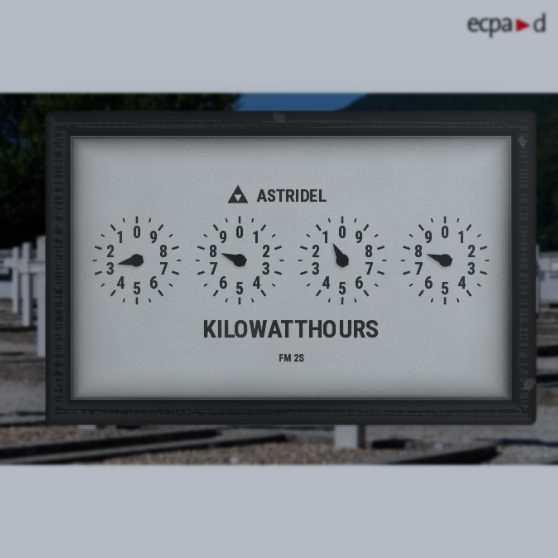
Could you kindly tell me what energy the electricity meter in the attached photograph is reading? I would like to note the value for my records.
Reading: 2808 kWh
